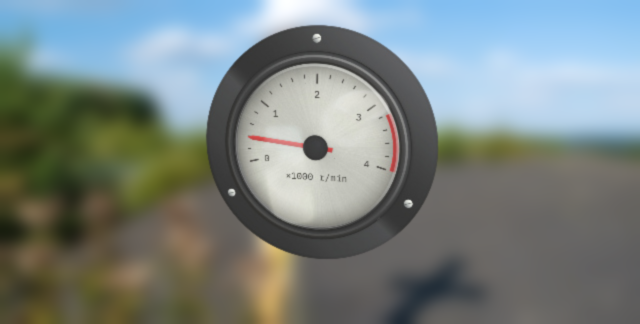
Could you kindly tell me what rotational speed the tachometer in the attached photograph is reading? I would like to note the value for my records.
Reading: 400 rpm
